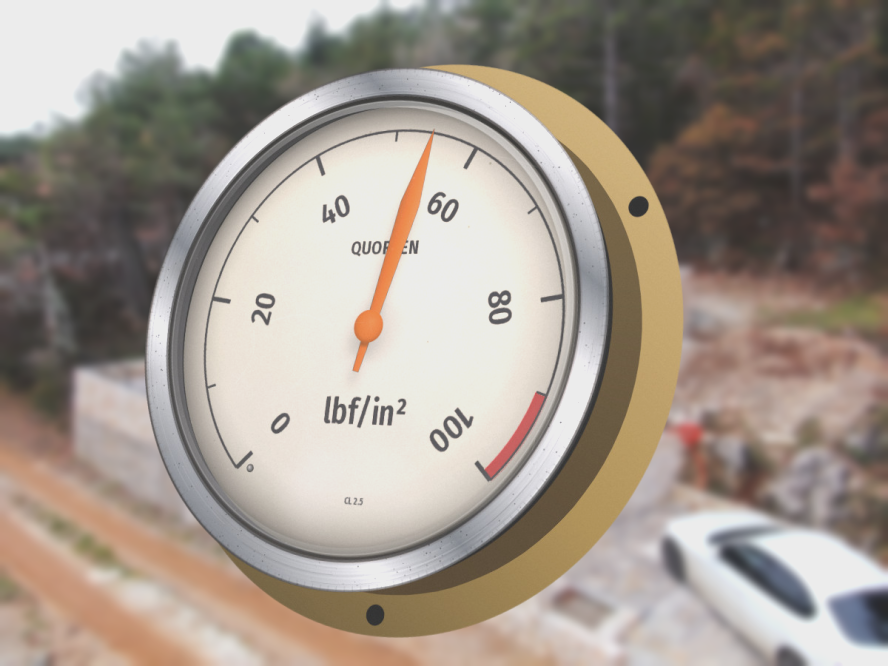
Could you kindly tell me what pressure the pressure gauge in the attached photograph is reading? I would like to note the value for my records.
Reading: 55 psi
